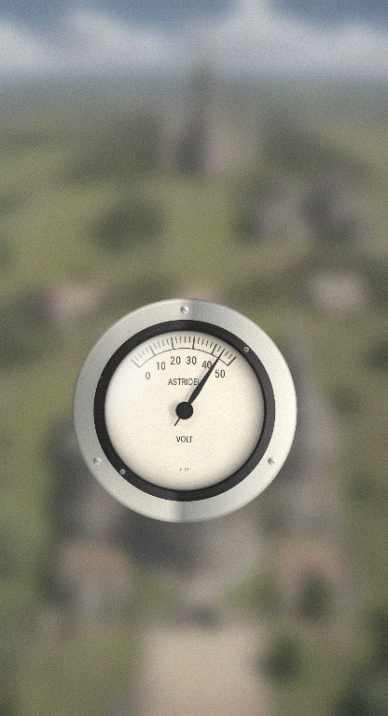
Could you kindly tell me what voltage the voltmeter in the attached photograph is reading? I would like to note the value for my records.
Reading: 44 V
